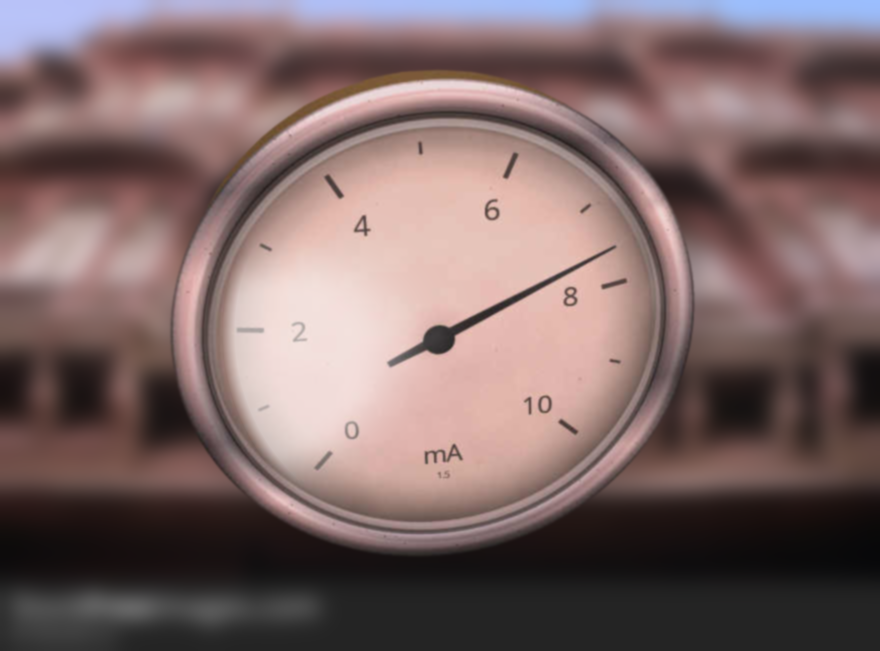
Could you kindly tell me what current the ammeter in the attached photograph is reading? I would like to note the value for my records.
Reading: 7.5 mA
